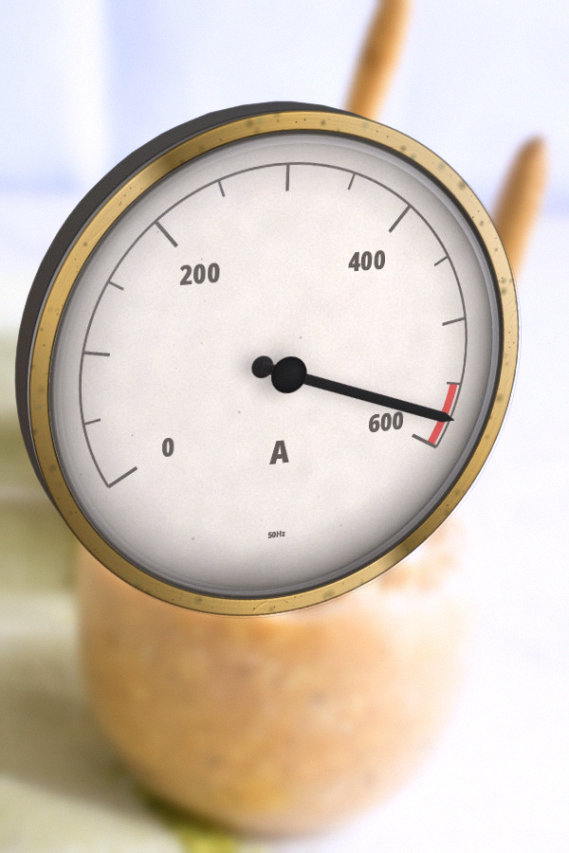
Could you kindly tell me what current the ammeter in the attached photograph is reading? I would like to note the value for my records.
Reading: 575 A
